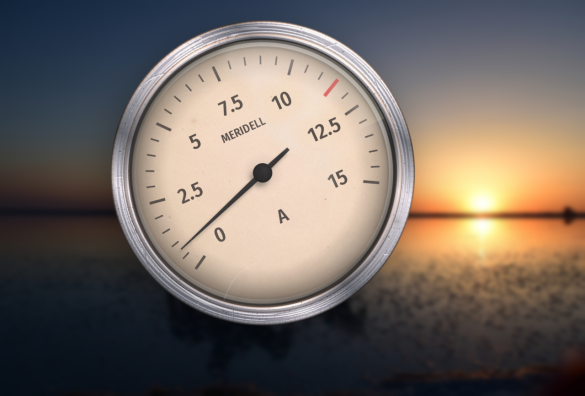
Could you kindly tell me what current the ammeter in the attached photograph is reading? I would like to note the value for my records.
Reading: 0.75 A
